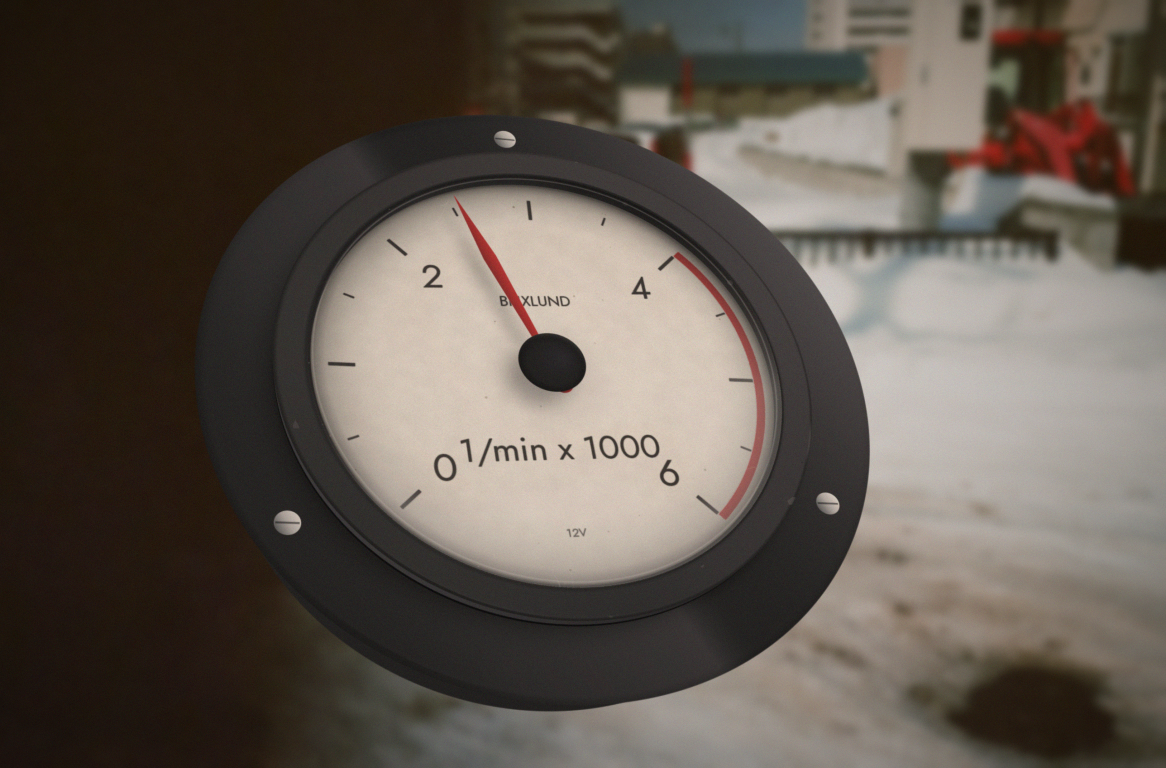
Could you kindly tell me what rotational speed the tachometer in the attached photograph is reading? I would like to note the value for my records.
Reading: 2500 rpm
